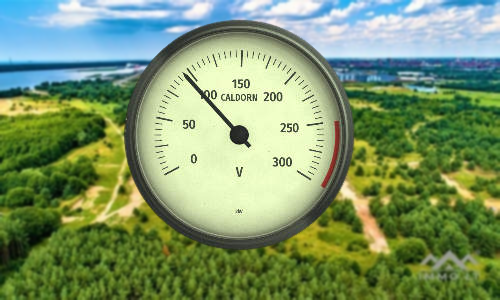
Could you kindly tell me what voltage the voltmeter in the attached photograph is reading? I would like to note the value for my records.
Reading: 95 V
